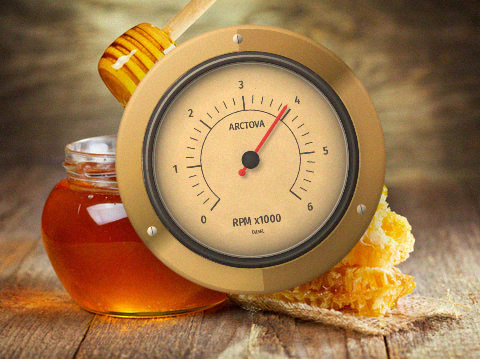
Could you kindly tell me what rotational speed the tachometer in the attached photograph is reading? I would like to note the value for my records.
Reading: 3900 rpm
